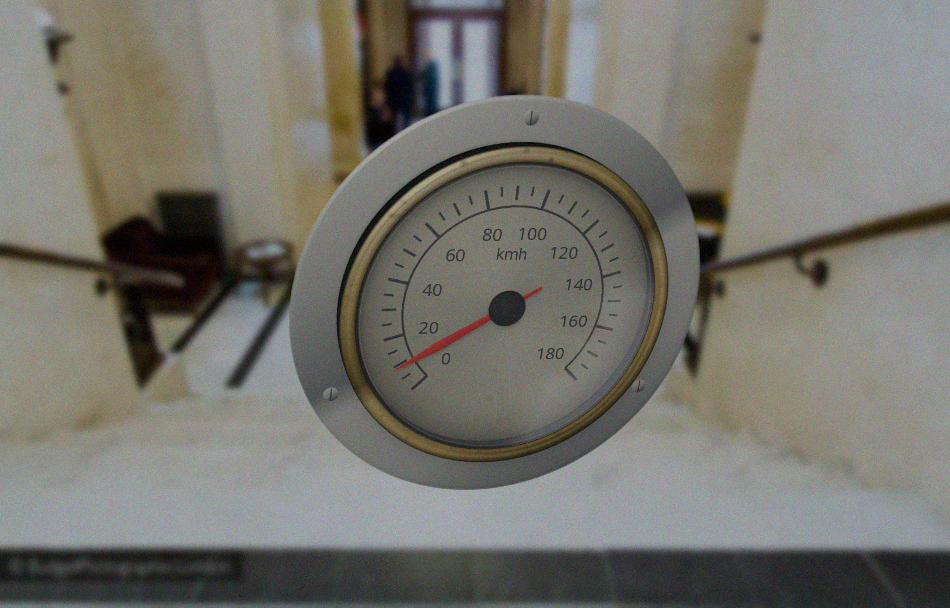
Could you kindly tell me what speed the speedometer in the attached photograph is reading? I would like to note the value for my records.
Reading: 10 km/h
